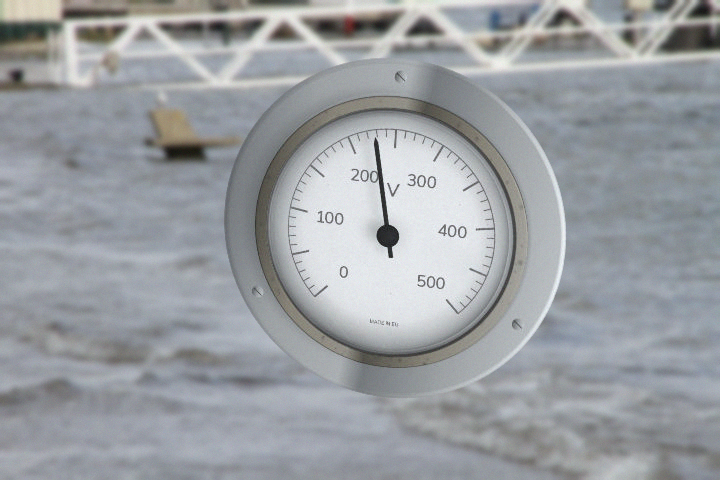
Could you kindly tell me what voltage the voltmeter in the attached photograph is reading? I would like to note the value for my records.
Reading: 230 V
